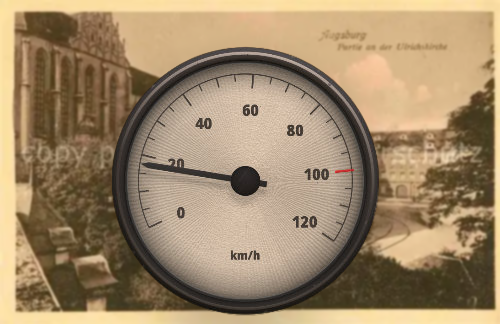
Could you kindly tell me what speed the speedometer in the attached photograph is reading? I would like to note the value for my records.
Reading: 17.5 km/h
